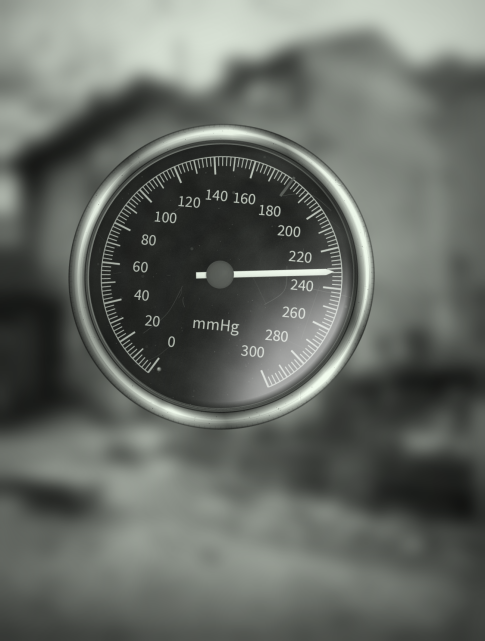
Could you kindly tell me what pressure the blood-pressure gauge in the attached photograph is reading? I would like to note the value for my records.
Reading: 232 mmHg
